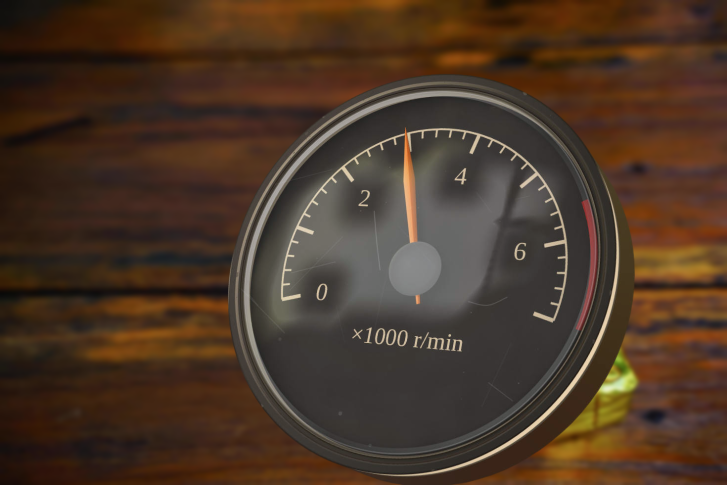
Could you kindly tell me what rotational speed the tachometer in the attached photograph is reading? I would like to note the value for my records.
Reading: 3000 rpm
